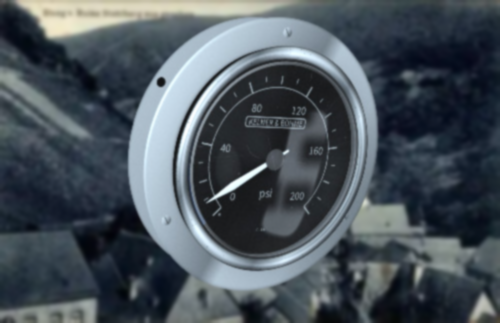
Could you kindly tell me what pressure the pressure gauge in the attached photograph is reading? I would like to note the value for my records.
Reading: 10 psi
